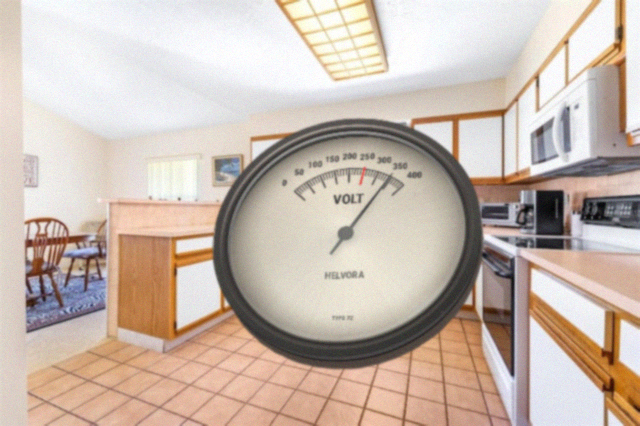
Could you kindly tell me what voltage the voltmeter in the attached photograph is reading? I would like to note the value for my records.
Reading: 350 V
